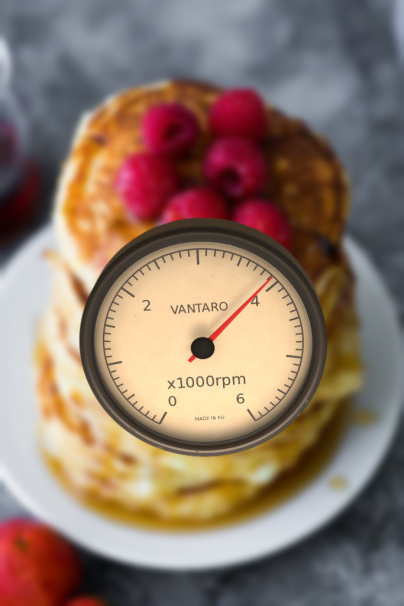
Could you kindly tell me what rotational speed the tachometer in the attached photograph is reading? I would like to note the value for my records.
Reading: 3900 rpm
